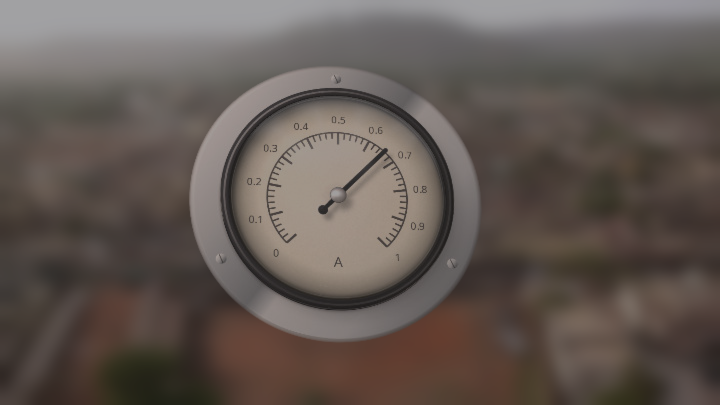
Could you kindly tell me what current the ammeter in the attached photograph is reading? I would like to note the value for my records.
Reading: 0.66 A
